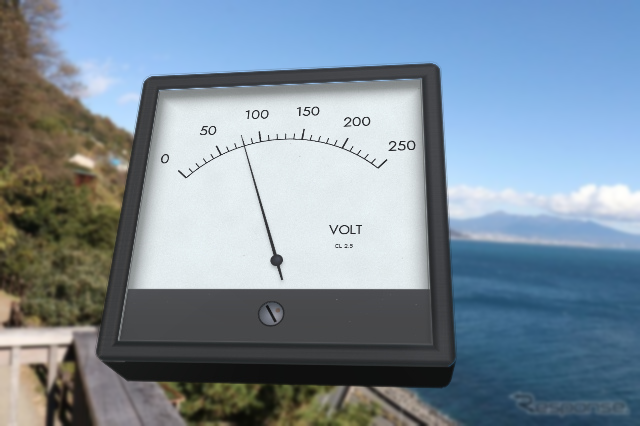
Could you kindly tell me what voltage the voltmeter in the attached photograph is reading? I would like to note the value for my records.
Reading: 80 V
